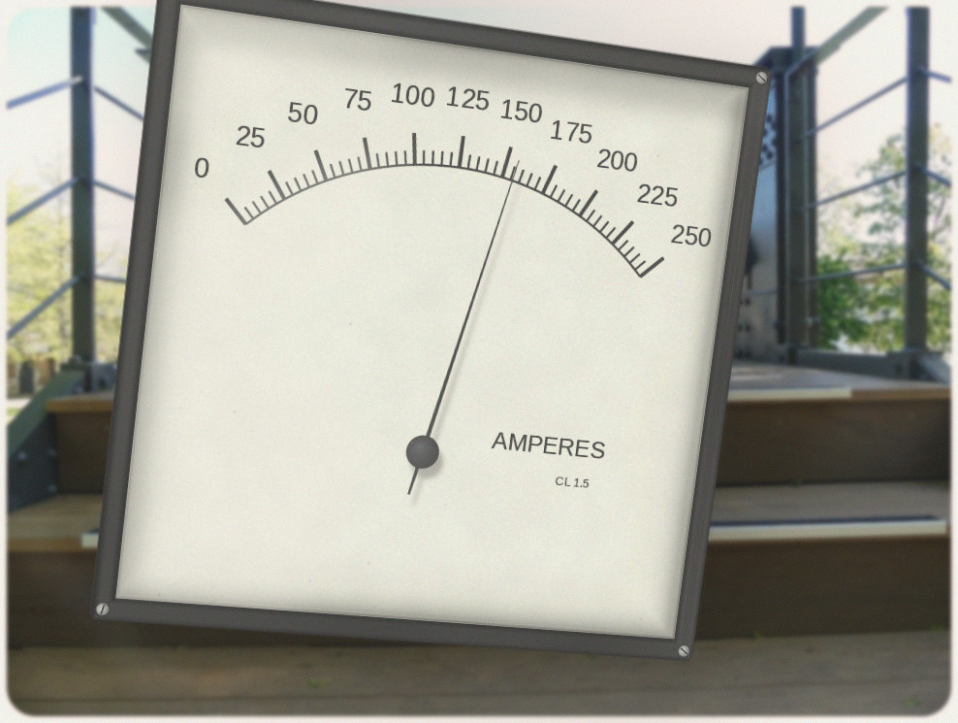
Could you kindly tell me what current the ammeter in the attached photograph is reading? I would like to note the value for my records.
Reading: 155 A
